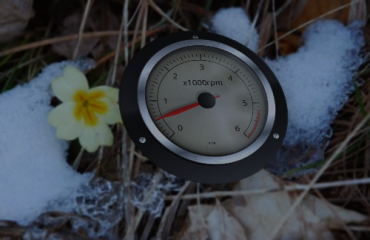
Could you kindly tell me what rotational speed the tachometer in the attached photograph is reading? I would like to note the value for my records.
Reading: 500 rpm
